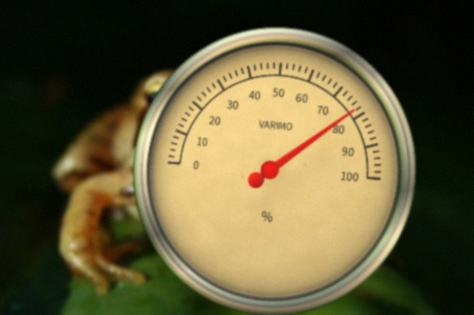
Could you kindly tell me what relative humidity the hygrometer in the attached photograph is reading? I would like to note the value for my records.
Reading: 78 %
